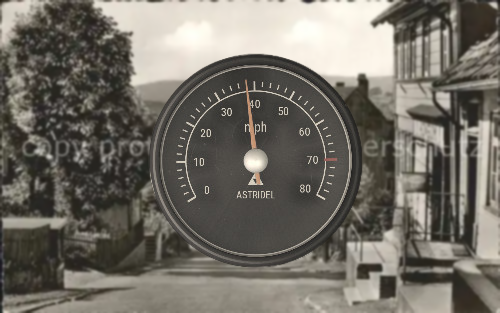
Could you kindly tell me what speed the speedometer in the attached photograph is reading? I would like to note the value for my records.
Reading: 38 mph
